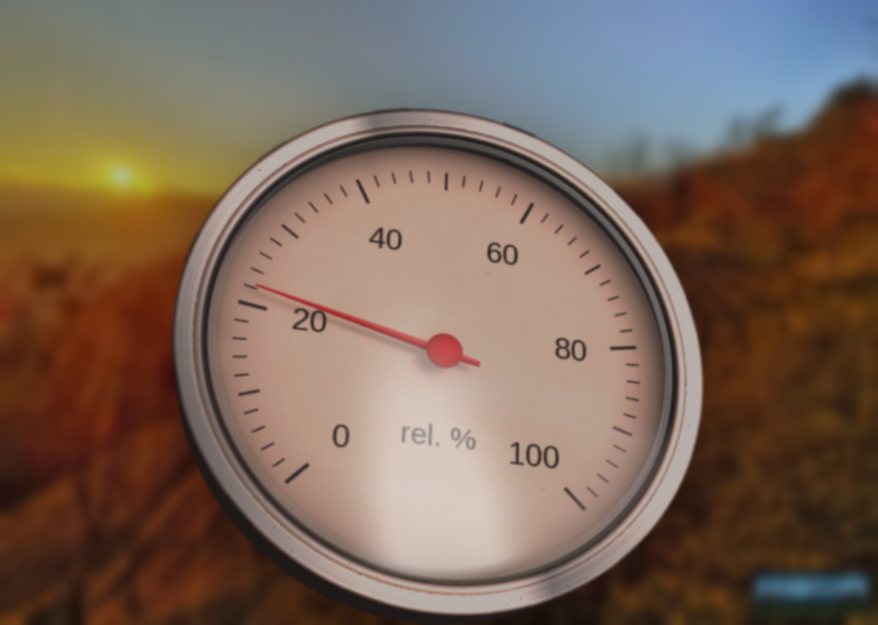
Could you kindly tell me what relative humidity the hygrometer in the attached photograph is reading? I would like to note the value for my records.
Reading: 22 %
